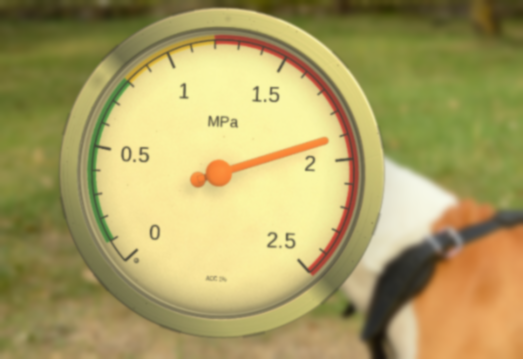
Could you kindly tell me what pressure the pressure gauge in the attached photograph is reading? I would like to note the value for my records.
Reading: 1.9 MPa
